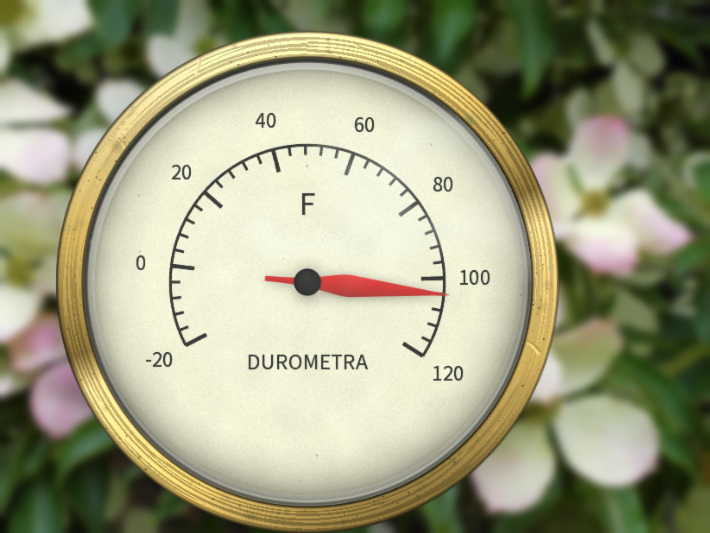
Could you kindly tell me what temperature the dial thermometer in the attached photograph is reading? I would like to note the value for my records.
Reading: 104 °F
